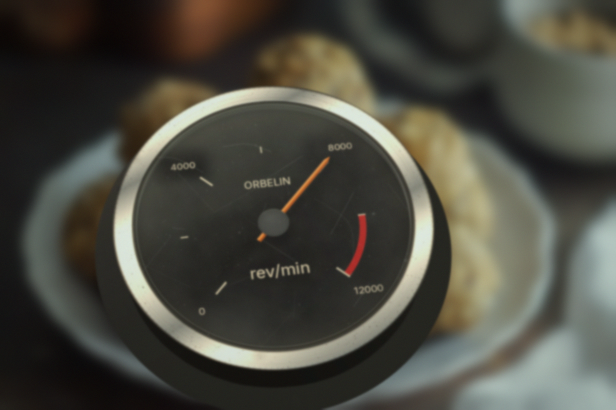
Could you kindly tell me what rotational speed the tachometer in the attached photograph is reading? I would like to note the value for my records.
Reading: 8000 rpm
